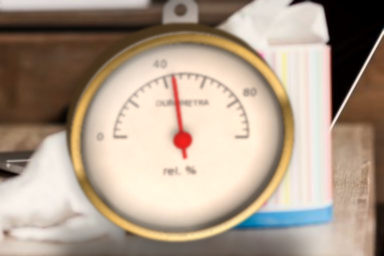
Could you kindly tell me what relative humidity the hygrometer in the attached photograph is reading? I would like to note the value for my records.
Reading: 44 %
